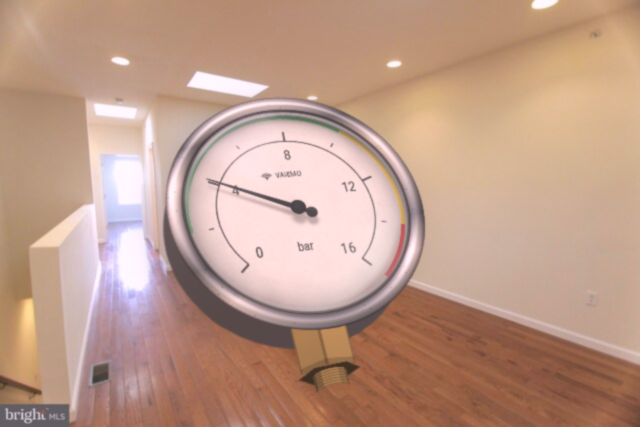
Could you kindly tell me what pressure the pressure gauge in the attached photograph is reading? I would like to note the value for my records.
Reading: 4 bar
